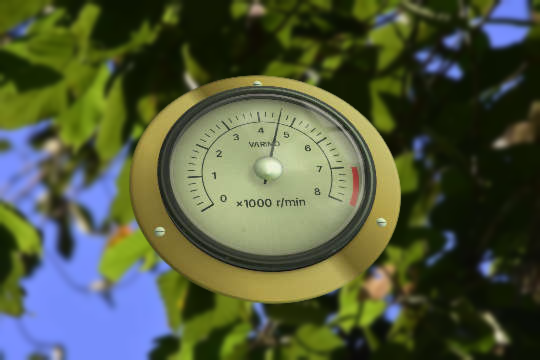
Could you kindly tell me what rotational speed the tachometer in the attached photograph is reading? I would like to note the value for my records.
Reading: 4600 rpm
